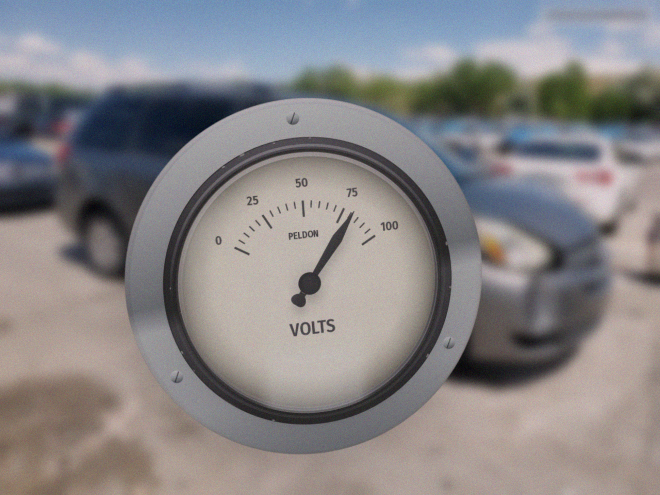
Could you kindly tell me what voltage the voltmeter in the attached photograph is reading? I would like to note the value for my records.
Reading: 80 V
